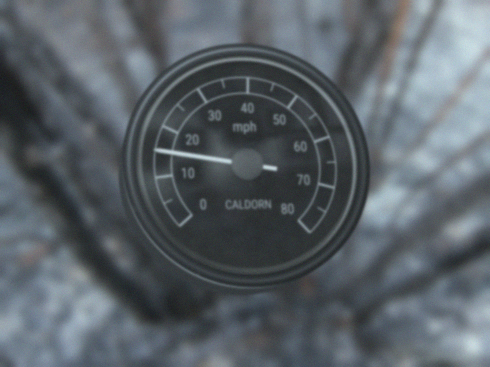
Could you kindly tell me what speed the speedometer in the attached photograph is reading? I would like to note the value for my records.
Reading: 15 mph
